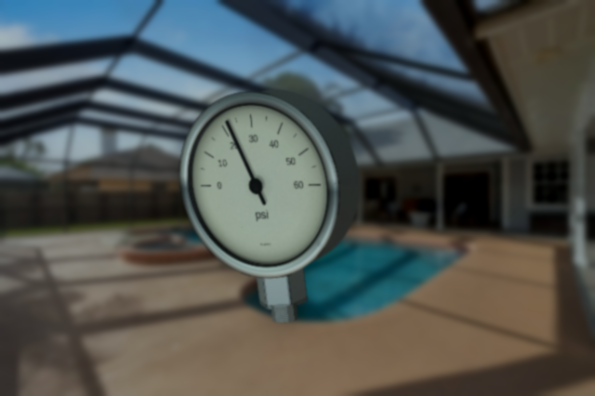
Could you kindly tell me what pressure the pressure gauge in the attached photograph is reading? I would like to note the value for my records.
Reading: 22.5 psi
